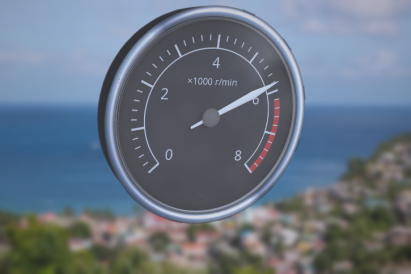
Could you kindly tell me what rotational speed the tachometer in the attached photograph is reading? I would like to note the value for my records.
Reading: 5800 rpm
